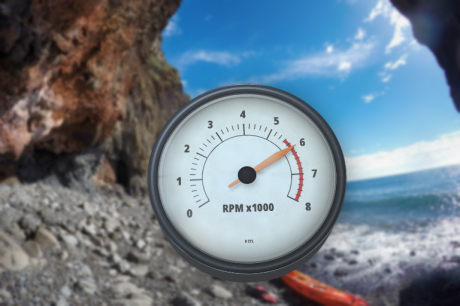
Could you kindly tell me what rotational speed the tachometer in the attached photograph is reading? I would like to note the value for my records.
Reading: 6000 rpm
